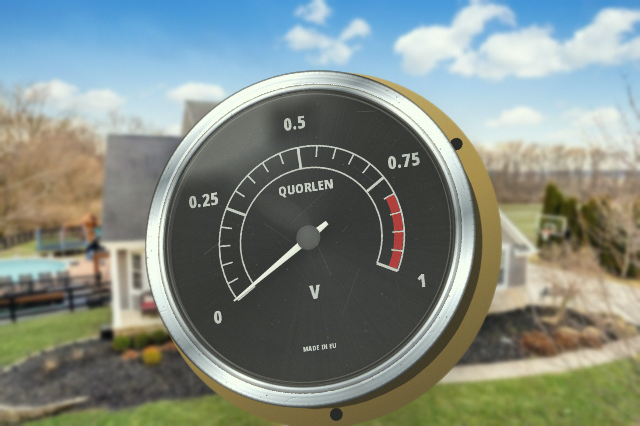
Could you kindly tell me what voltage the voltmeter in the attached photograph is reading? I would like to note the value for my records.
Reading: 0 V
